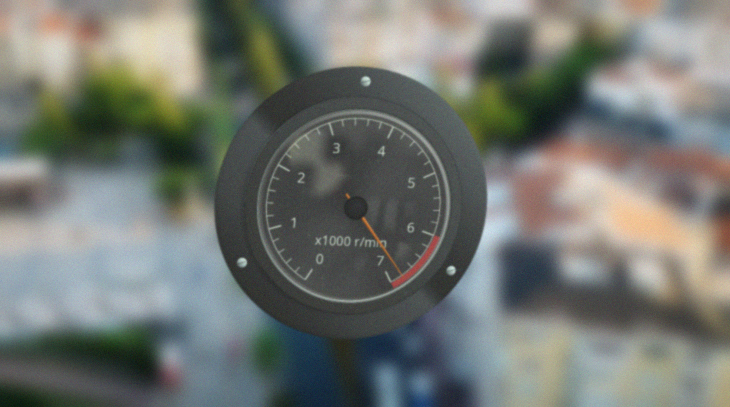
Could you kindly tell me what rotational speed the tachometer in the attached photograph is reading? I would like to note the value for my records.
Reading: 6800 rpm
